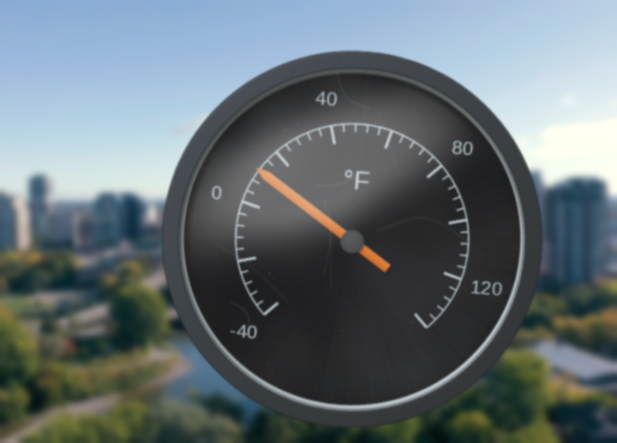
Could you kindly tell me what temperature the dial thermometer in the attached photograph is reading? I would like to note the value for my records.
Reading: 12 °F
